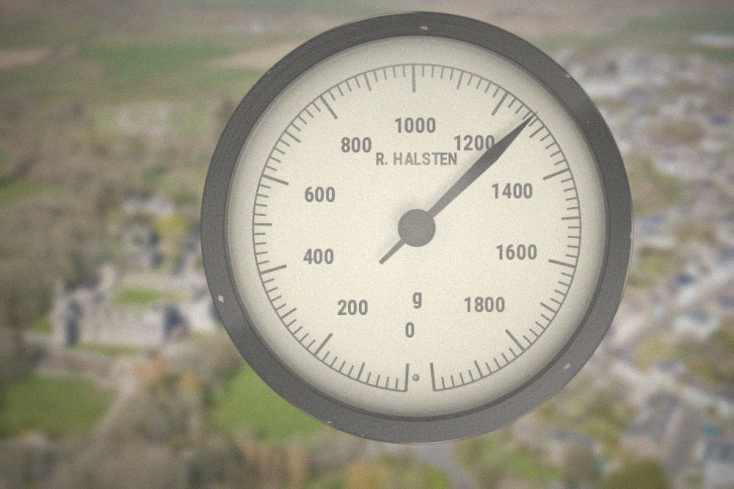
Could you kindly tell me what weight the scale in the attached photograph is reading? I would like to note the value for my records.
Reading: 1270 g
